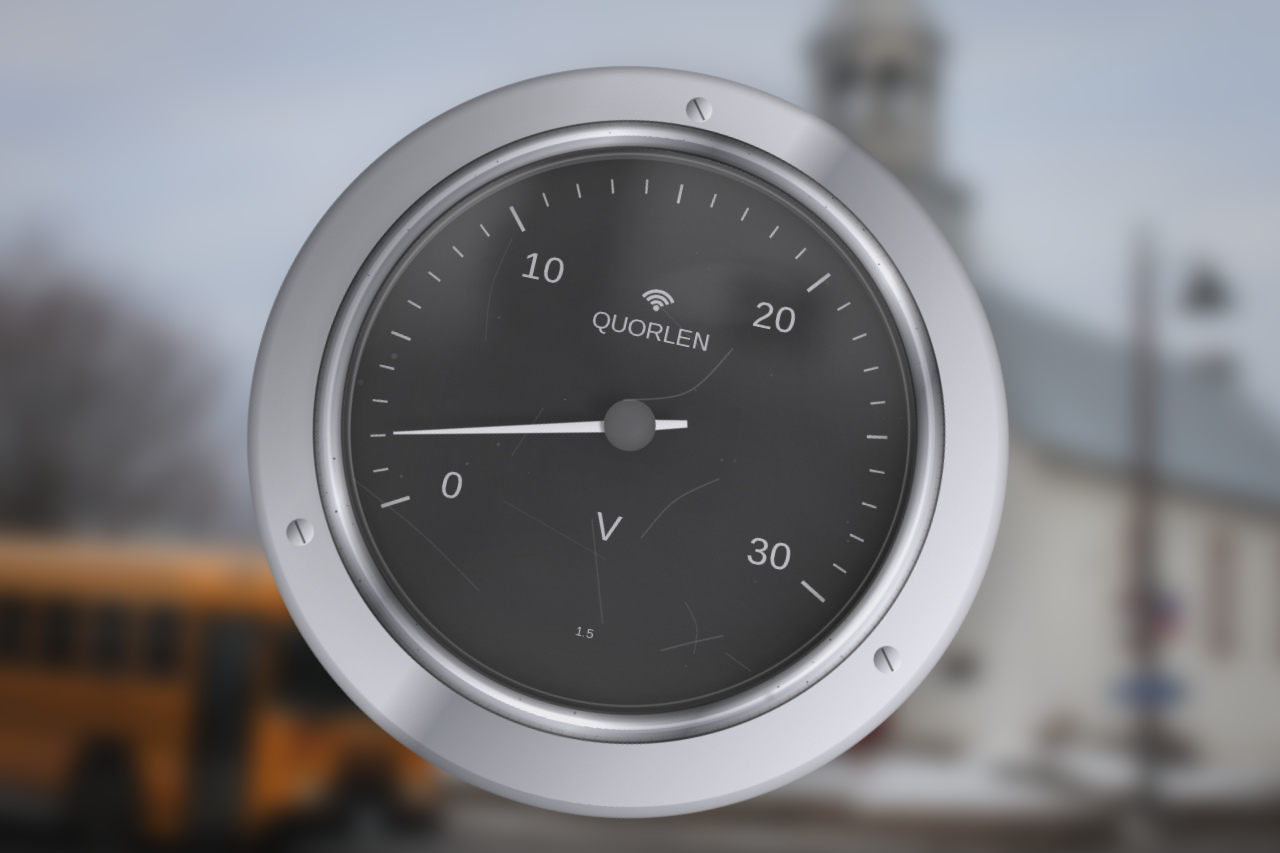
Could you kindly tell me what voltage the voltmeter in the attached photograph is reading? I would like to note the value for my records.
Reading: 2 V
